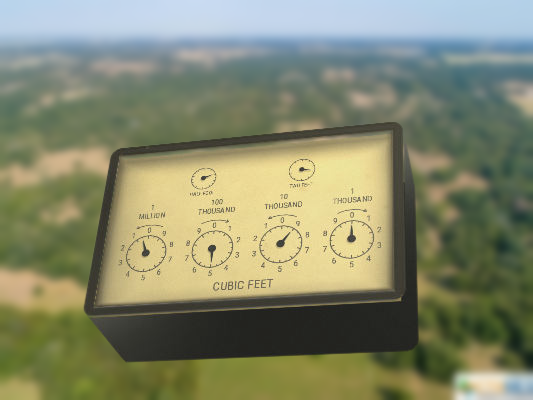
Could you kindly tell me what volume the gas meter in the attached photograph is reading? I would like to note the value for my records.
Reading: 49000 ft³
